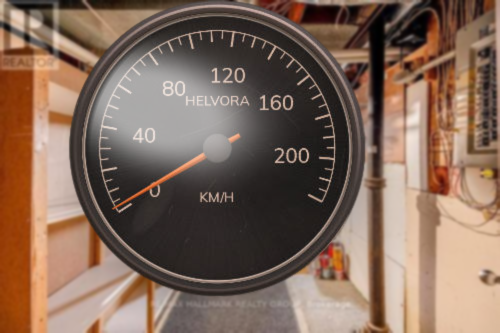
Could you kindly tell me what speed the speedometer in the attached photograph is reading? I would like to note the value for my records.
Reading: 2.5 km/h
